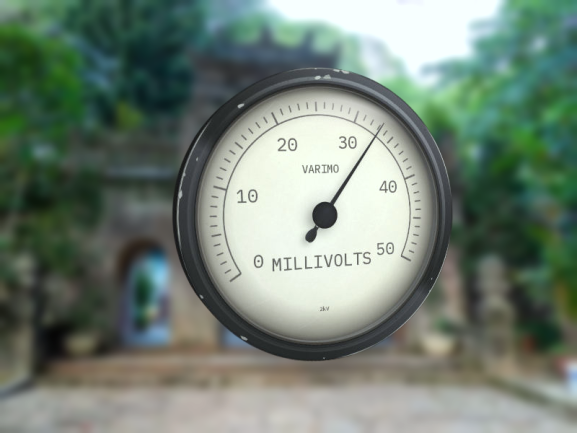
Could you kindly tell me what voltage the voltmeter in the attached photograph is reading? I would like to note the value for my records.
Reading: 33 mV
